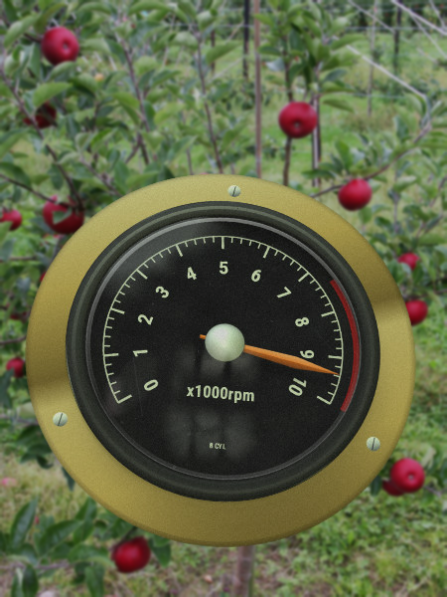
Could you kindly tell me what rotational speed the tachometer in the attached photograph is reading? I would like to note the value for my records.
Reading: 9400 rpm
